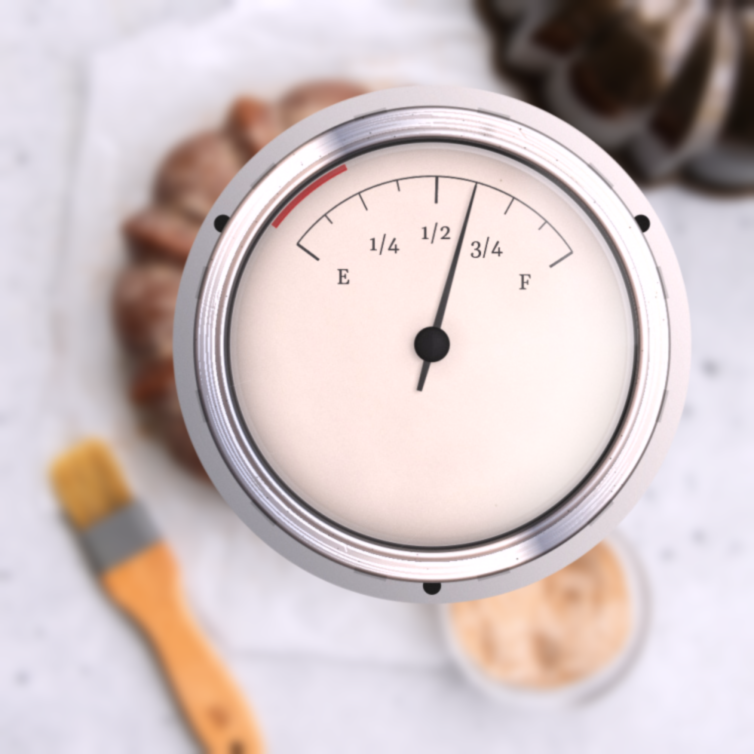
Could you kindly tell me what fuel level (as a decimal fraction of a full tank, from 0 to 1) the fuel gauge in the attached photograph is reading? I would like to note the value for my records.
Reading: 0.625
